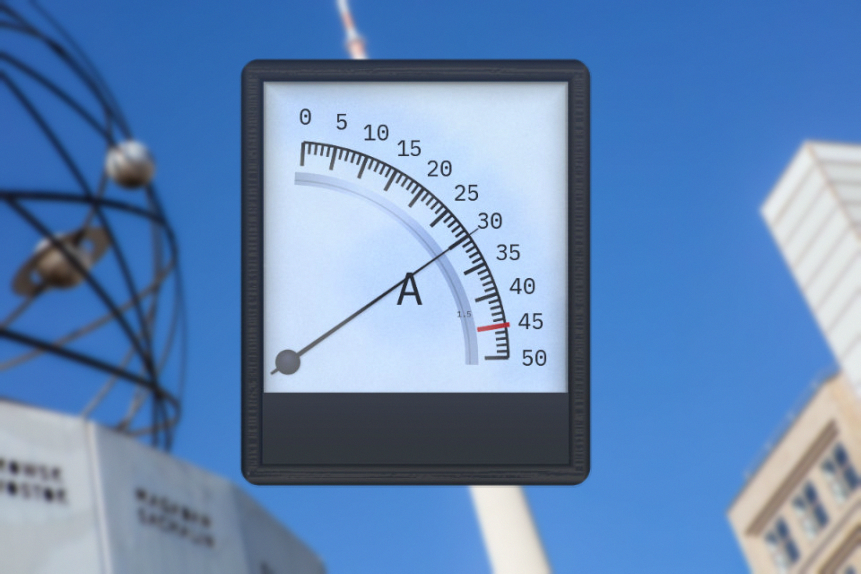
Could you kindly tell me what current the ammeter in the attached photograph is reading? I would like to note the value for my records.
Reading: 30 A
